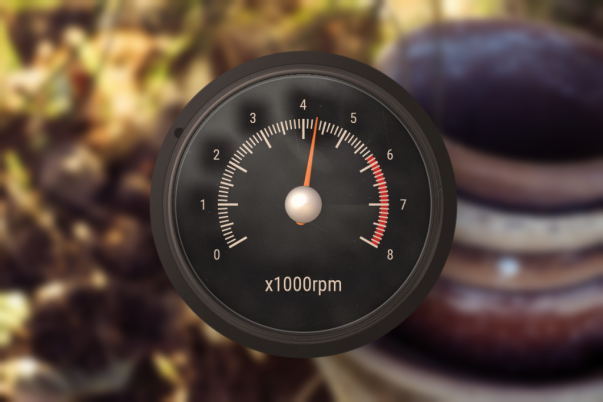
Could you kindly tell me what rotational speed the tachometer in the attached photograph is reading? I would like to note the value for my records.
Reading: 4300 rpm
